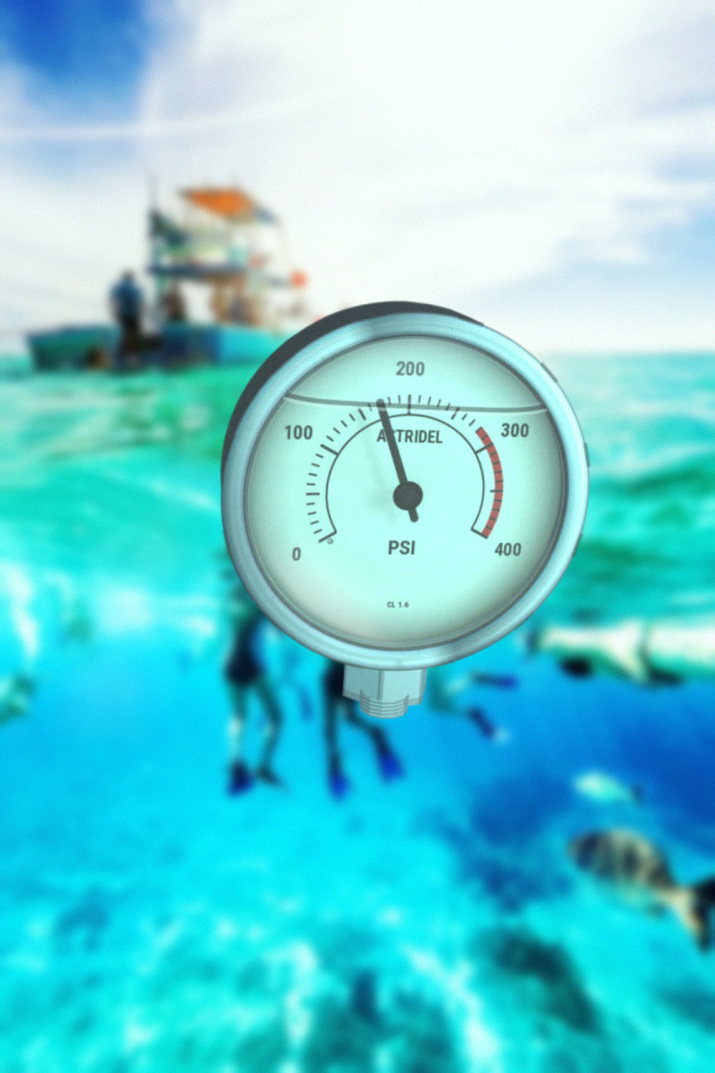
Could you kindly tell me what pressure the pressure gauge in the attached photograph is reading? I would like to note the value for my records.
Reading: 170 psi
